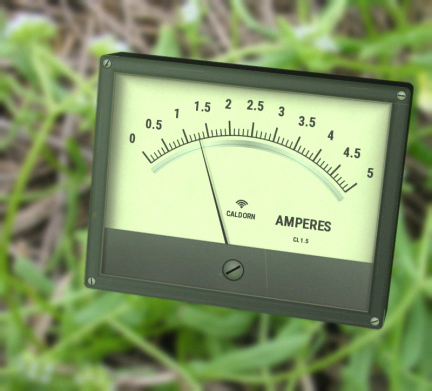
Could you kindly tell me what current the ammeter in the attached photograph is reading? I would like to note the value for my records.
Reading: 1.3 A
